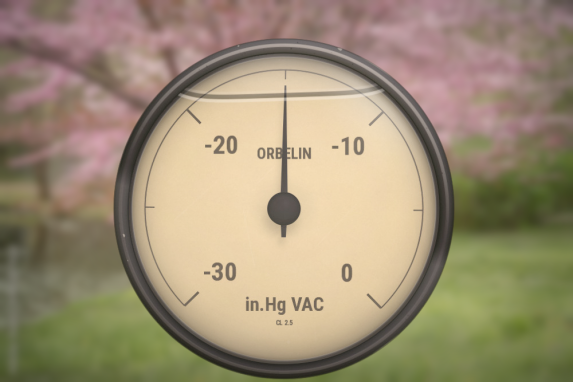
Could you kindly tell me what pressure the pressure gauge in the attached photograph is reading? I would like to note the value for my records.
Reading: -15 inHg
